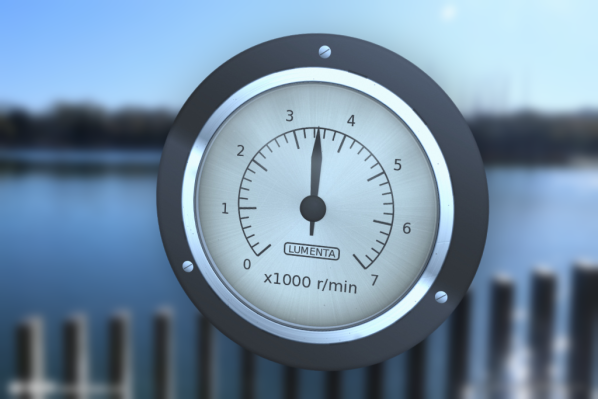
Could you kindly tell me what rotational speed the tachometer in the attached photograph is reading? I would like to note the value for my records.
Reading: 3500 rpm
